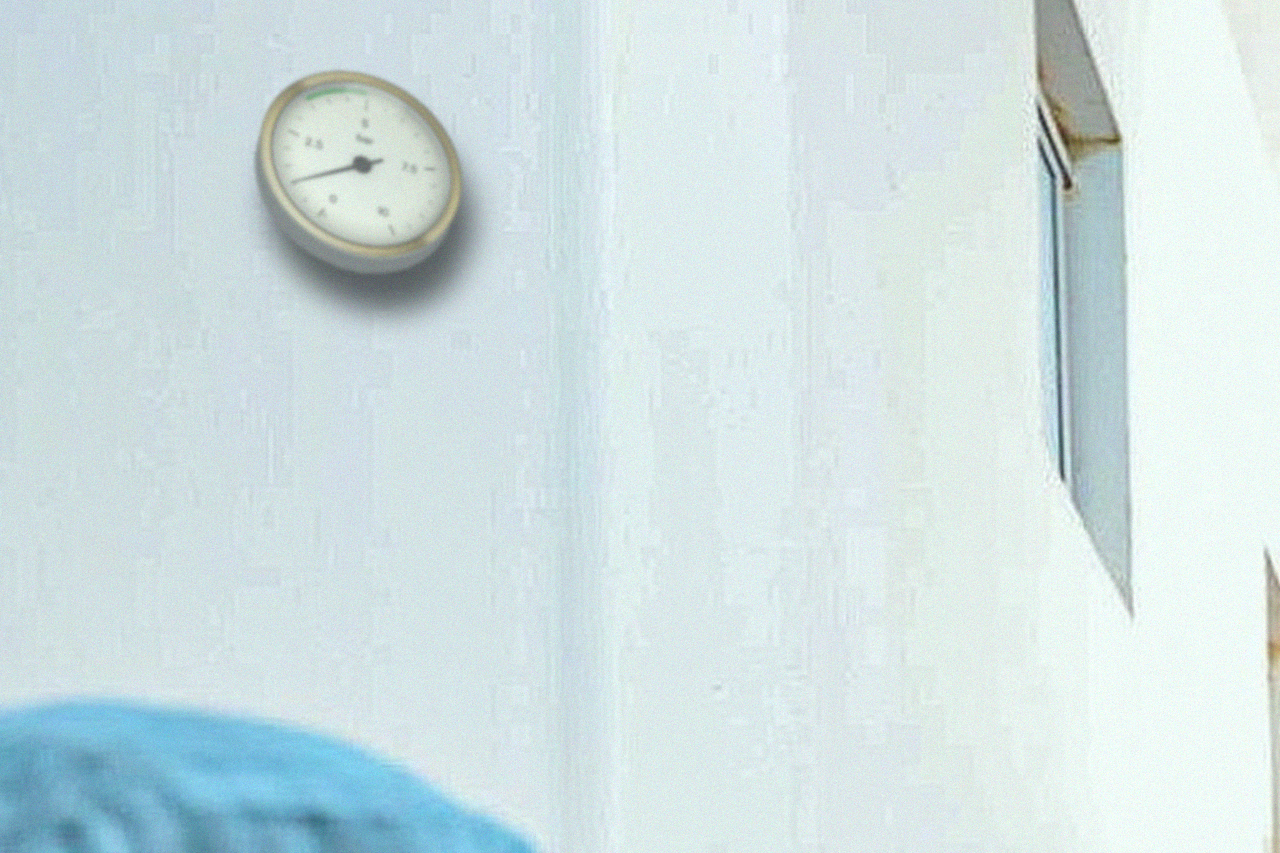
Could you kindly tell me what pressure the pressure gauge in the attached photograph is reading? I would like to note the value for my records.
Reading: 1 bar
